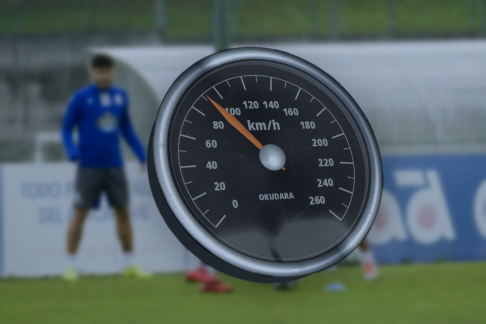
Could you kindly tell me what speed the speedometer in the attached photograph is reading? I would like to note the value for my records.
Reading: 90 km/h
